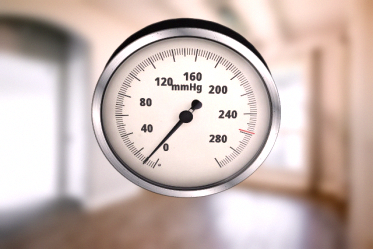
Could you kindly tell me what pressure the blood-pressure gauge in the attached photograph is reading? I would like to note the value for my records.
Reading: 10 mmHg
